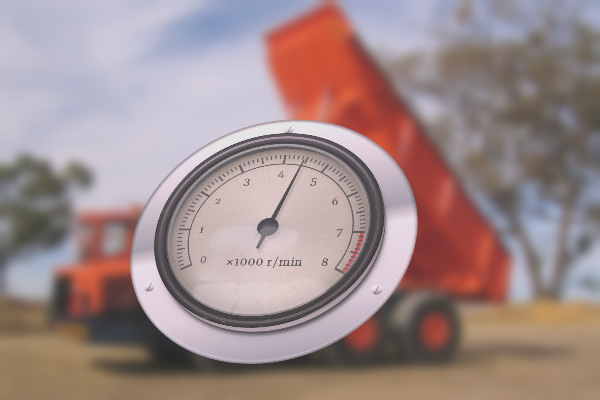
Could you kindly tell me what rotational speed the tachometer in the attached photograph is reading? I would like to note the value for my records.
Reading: 4500 rpm
